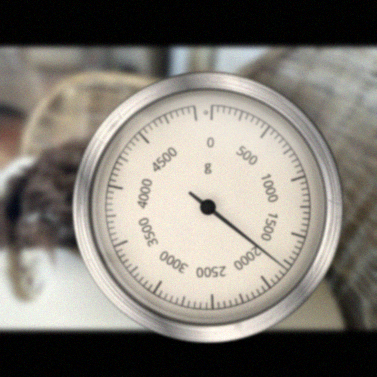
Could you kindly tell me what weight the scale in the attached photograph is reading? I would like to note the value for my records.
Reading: 1800 g
